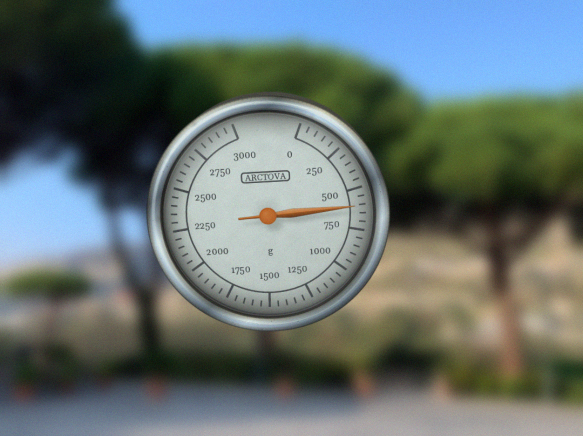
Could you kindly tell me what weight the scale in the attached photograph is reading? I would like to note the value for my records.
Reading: 600 g
